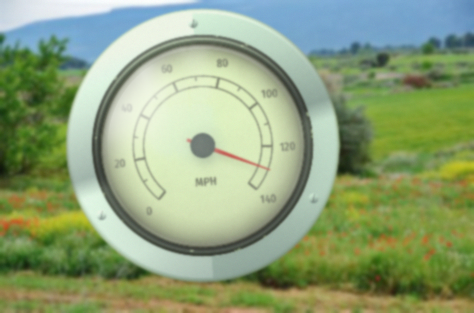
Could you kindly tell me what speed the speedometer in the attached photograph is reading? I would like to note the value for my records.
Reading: 130 mph
